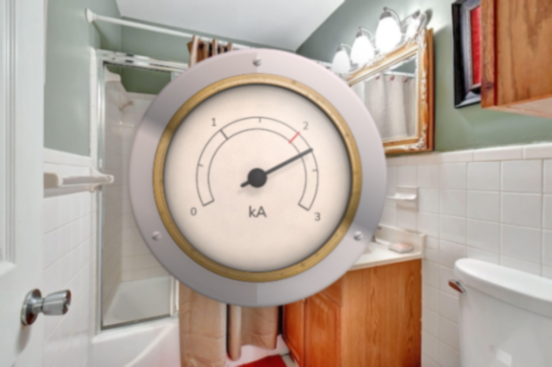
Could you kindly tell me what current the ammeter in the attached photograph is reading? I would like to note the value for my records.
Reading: 2.25 kA
